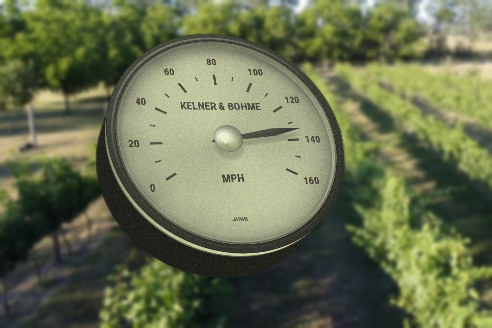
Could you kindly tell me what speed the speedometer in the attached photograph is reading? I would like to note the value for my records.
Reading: 135 mph
